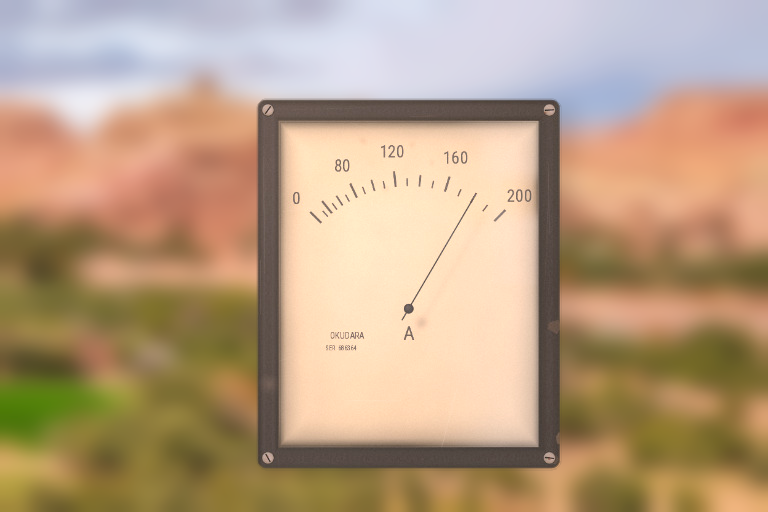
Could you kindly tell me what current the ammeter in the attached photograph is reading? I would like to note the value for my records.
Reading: 180 A
